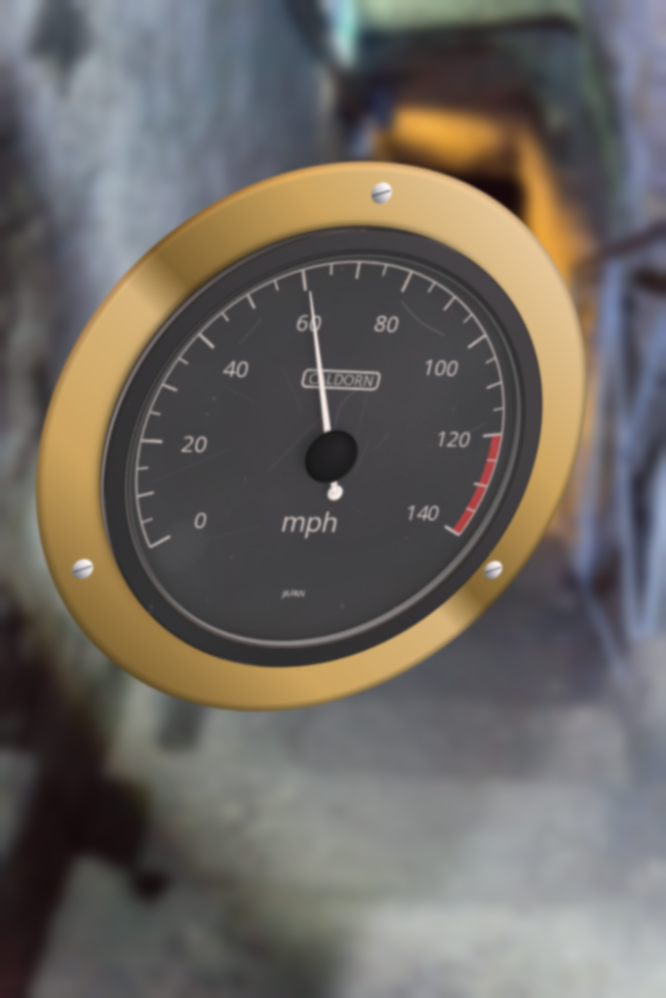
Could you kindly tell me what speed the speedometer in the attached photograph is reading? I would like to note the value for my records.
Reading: 60 mph
